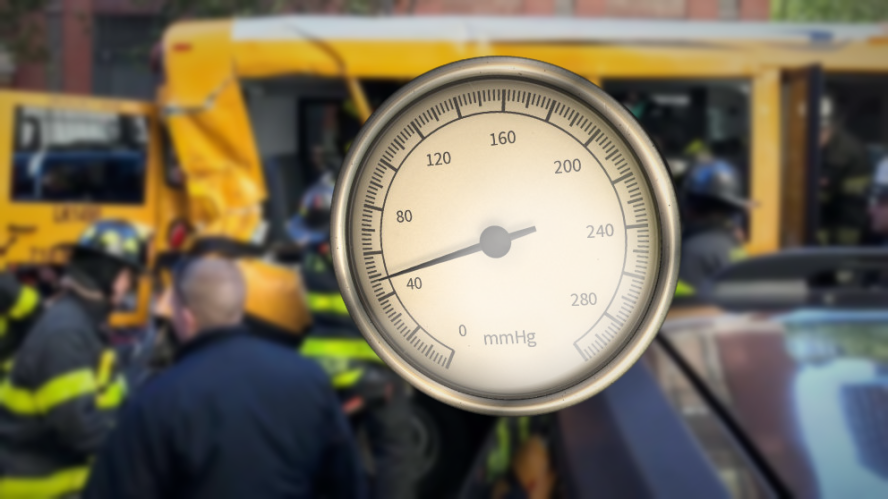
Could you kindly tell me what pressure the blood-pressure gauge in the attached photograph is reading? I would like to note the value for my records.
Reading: 48 mmHg
